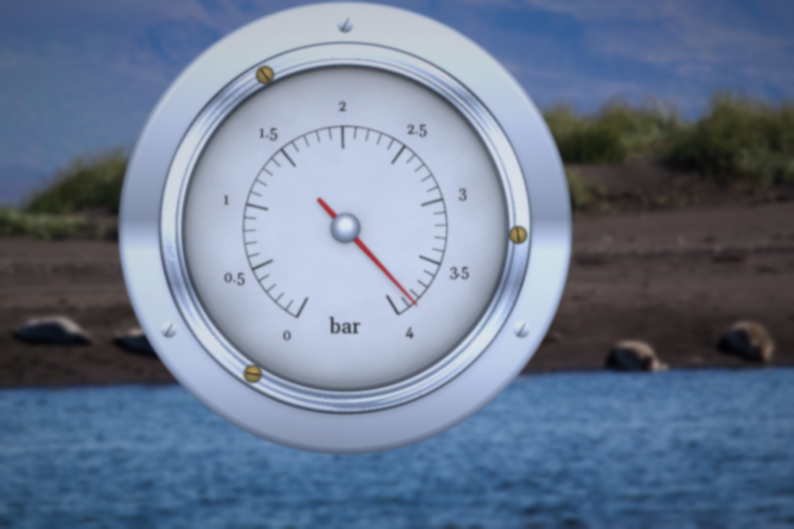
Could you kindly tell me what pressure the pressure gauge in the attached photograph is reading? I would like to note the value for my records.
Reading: 3.85 bar
